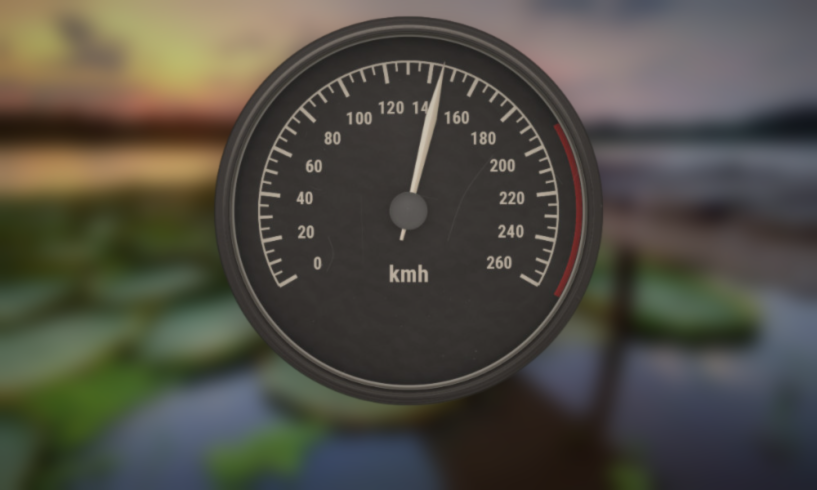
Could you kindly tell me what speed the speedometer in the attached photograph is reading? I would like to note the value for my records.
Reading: 145 km/h
